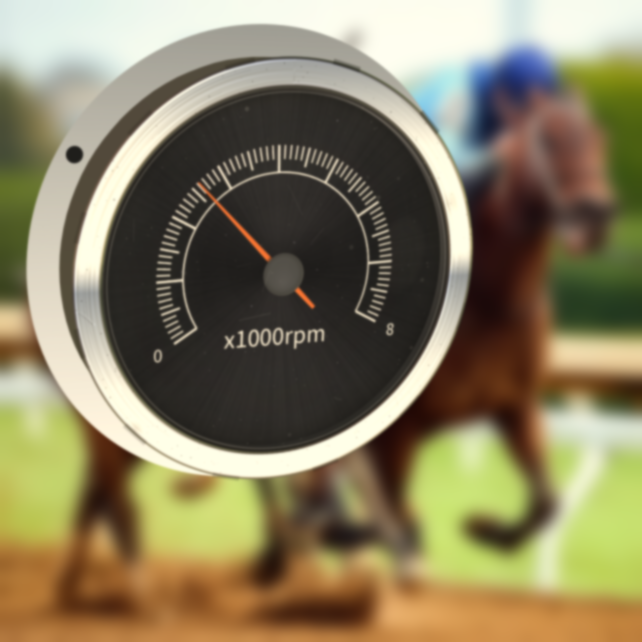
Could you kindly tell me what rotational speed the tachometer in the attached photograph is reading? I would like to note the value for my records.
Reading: 2600 rpm
